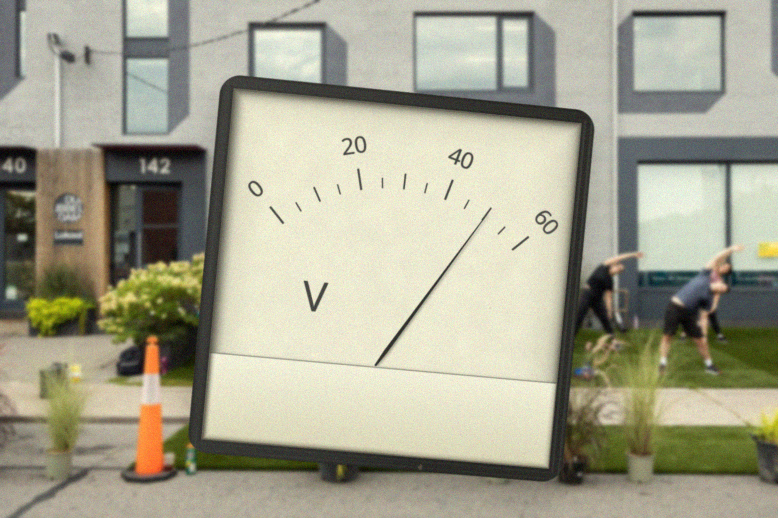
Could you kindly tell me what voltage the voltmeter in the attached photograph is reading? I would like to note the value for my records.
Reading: 50 V
